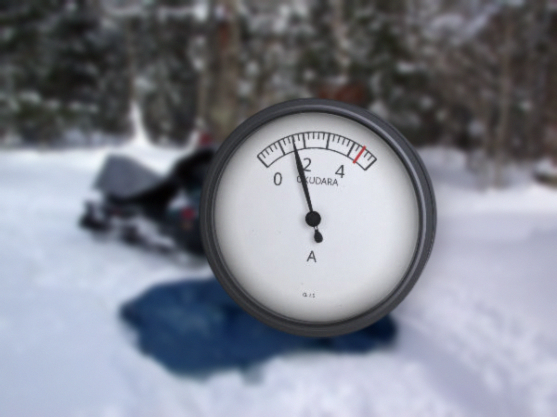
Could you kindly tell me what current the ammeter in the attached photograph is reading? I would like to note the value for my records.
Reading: 1.6 A
